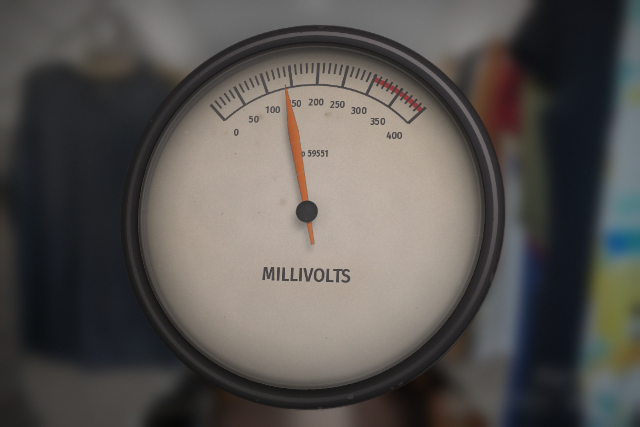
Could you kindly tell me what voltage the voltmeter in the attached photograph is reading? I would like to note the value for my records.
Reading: 140 mV
